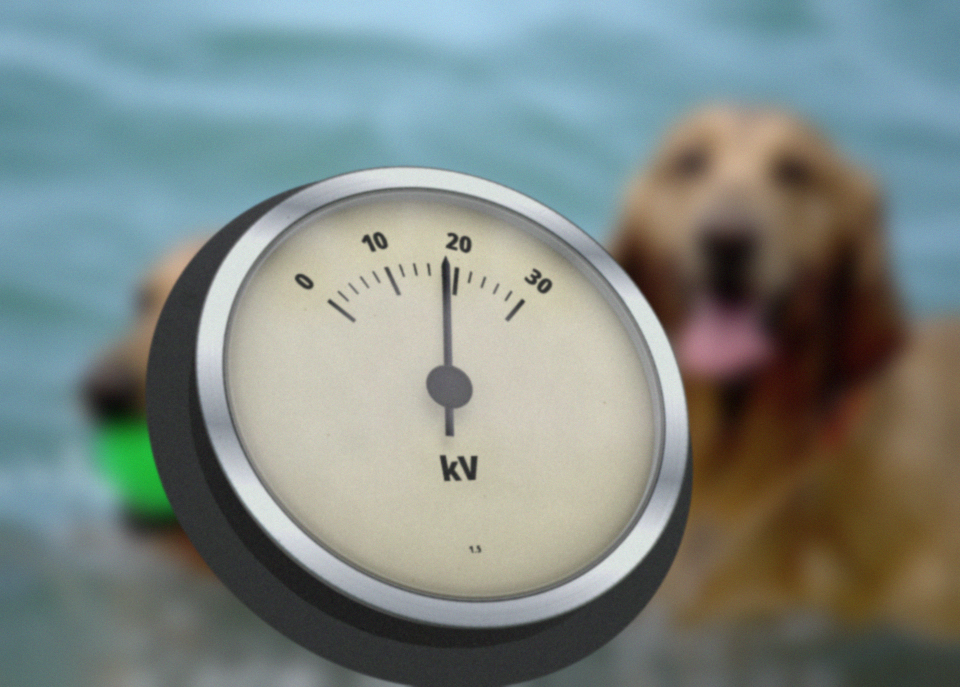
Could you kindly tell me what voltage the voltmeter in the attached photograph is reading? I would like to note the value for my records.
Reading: 18 kV
